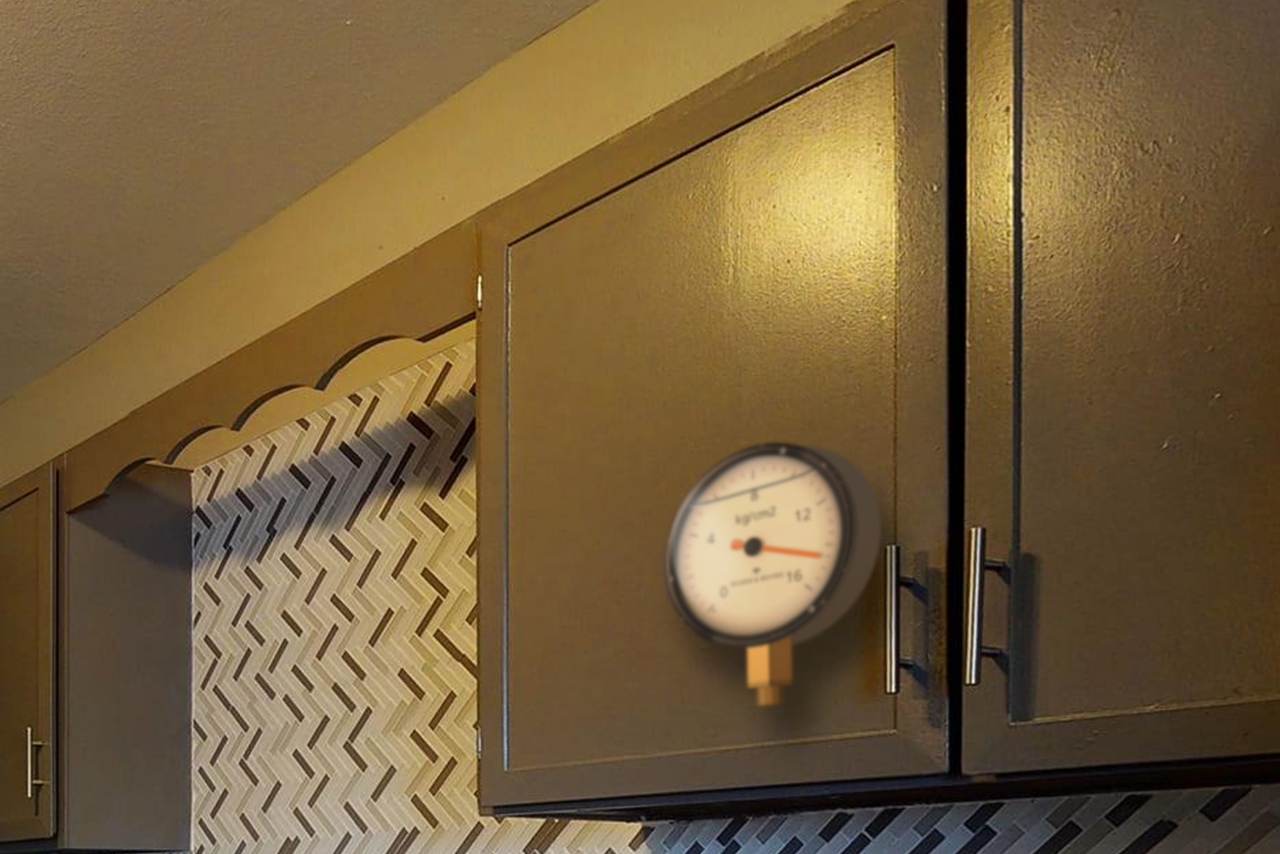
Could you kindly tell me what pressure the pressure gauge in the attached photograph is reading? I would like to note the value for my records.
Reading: 14.5 kg/cm²
